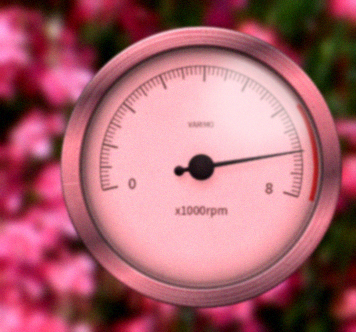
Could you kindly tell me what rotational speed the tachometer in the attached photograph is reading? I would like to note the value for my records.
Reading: 7000 rpm
